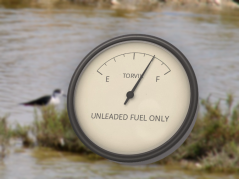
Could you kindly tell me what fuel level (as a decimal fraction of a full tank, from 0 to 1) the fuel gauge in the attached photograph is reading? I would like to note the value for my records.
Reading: 0.75
